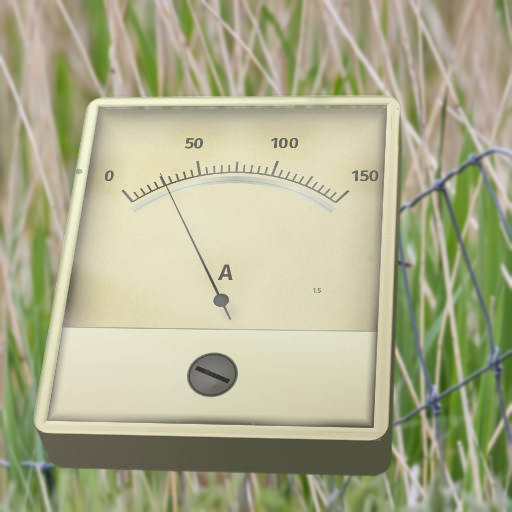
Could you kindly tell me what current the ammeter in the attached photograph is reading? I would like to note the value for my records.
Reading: 25 A
